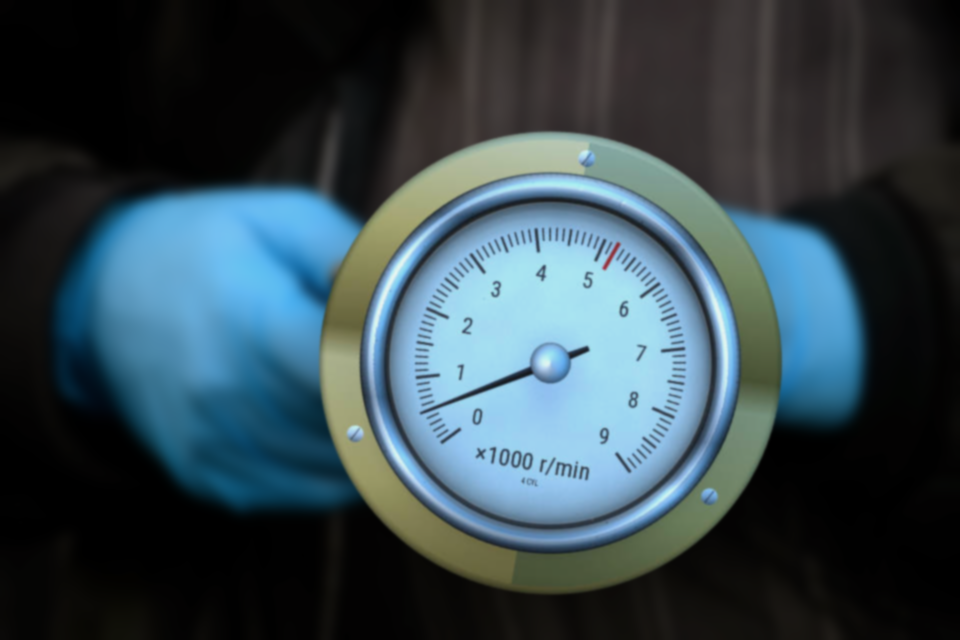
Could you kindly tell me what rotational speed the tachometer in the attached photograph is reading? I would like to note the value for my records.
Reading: 500 rpm
